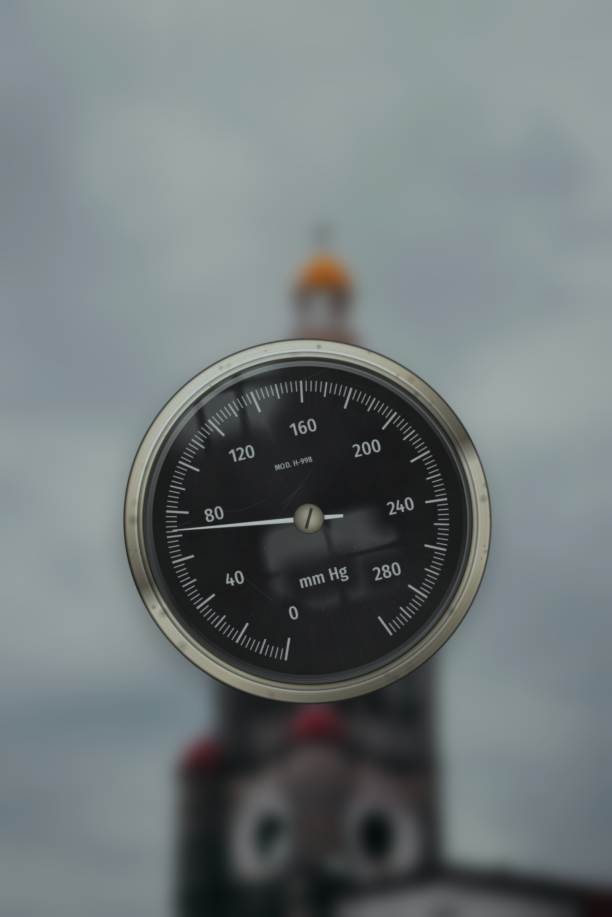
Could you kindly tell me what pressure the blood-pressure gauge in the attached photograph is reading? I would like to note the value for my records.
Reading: 72 mmHg
